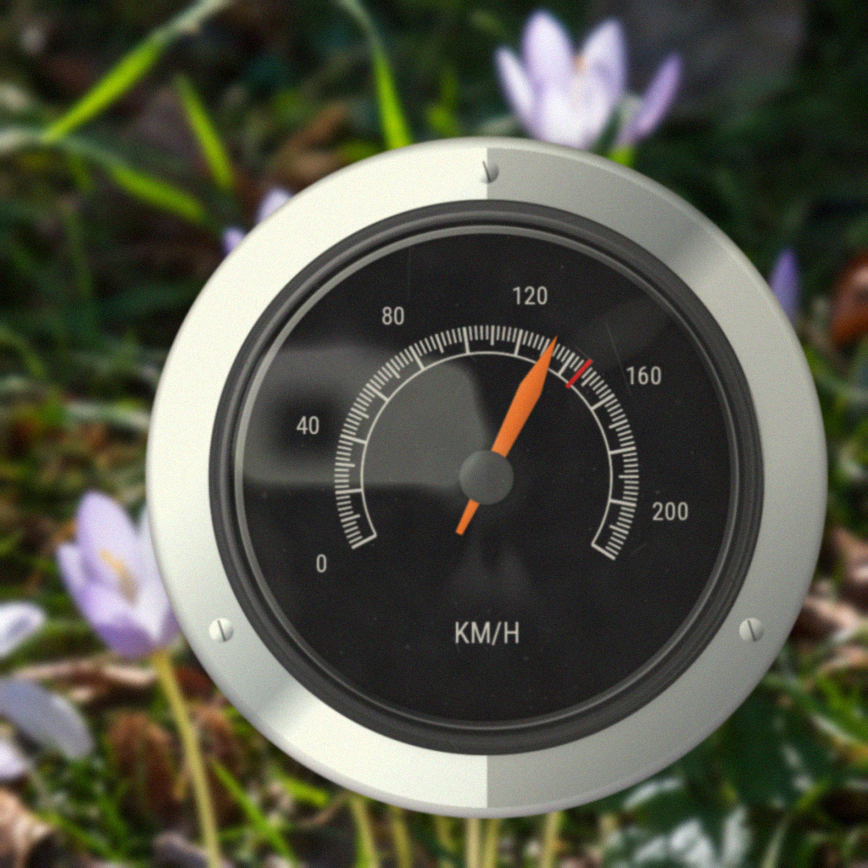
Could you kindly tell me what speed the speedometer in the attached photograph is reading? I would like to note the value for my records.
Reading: 132 km/h
